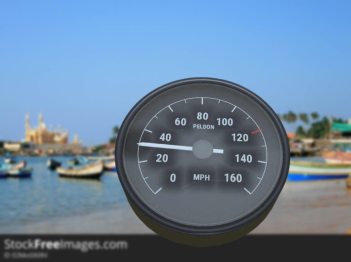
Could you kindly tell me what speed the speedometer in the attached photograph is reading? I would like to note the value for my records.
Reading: 30 mph
